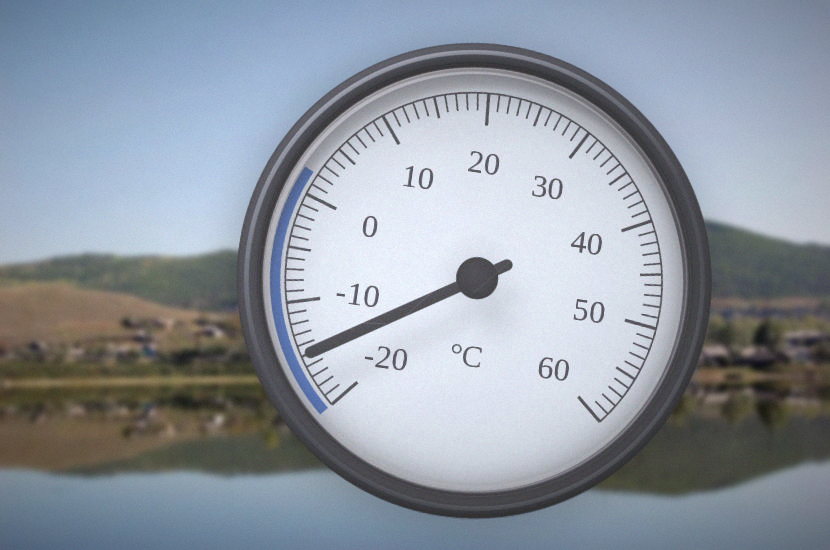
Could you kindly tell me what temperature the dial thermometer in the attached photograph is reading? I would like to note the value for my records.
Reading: -15 °C
